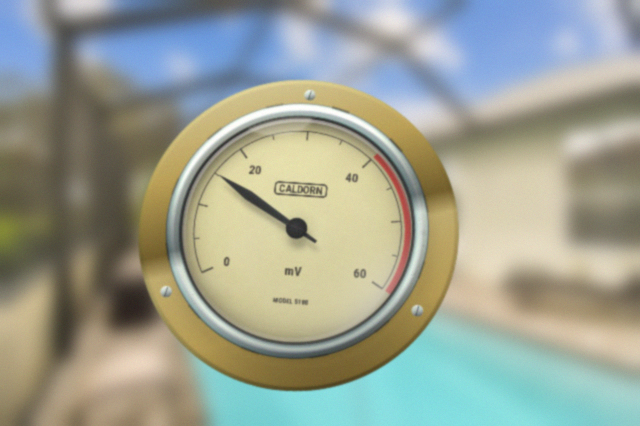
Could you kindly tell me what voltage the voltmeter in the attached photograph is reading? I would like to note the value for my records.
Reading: 15 mV
